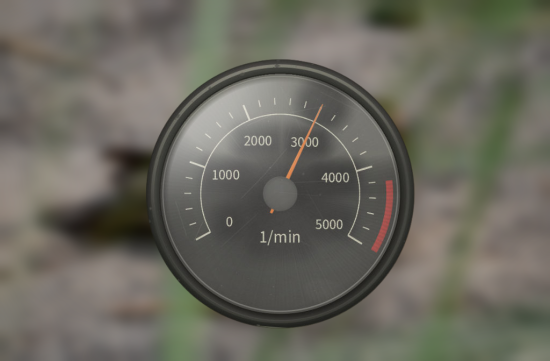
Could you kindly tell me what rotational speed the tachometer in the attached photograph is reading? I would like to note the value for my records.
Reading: 3000 rpm
